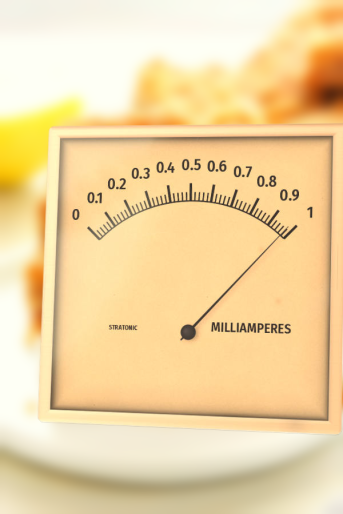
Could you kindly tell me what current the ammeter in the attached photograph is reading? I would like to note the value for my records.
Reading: 0.98 mA
